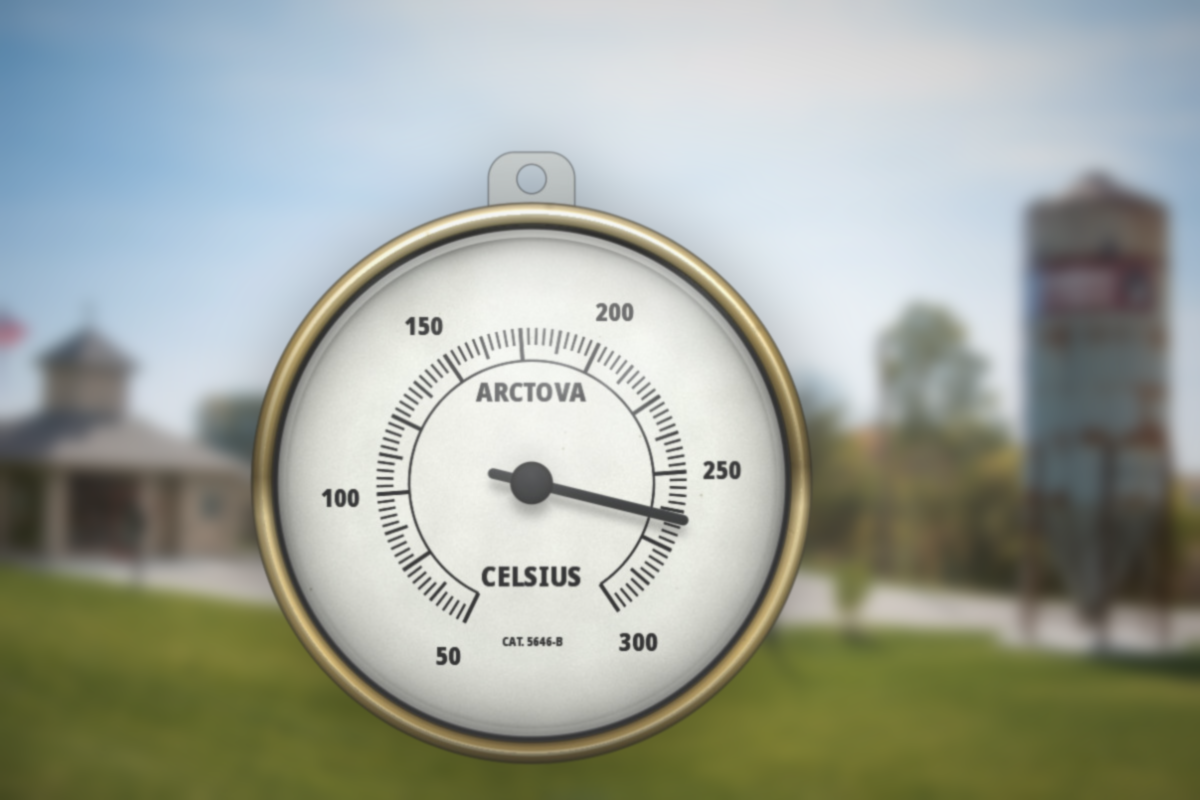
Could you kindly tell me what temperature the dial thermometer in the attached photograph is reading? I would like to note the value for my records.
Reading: 265 °C
